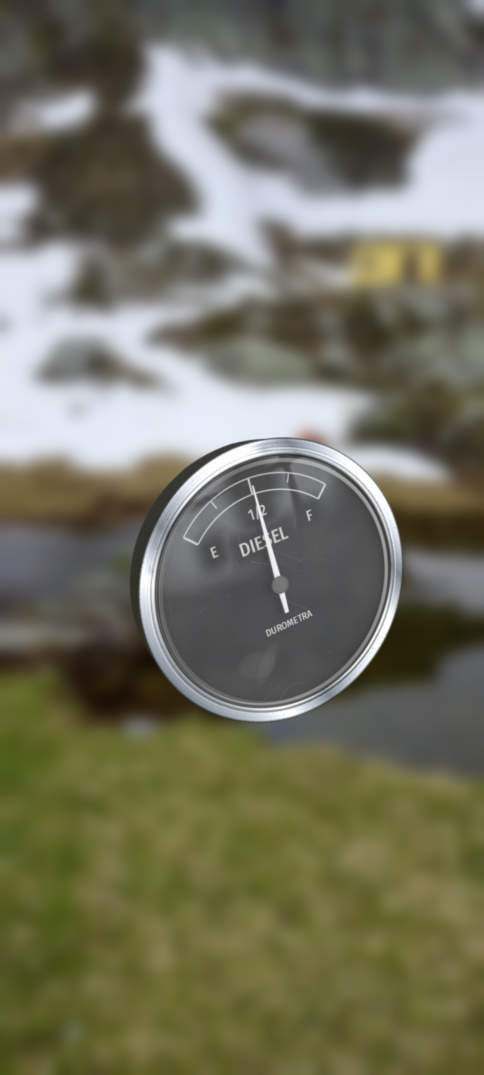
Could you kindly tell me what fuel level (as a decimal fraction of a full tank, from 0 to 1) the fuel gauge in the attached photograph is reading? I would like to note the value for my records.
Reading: 0.5
